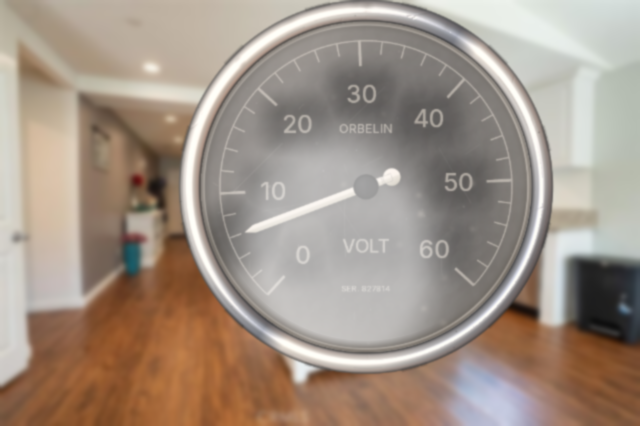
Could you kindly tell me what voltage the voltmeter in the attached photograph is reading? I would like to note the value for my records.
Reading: 6 V
